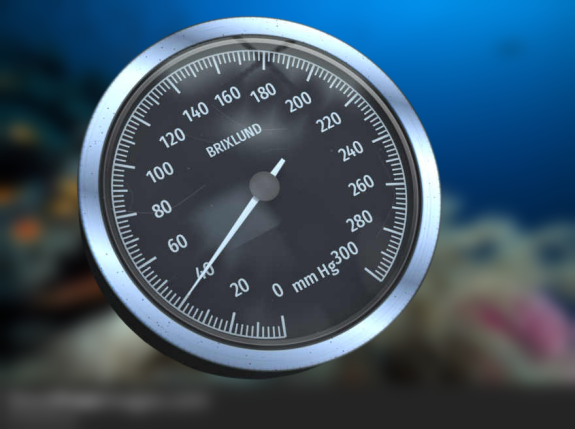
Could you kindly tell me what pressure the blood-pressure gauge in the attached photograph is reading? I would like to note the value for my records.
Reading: 40 mmHg
